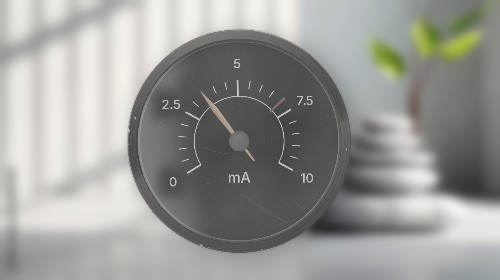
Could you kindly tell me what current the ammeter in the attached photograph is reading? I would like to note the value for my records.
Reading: 3.5 mA
